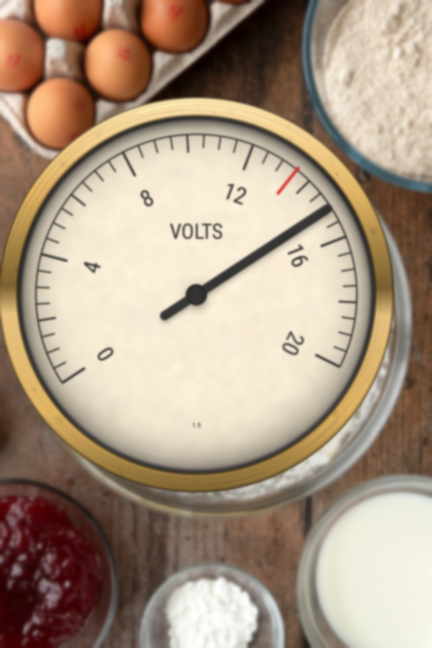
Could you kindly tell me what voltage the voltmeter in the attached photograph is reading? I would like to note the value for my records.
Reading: 15 V
